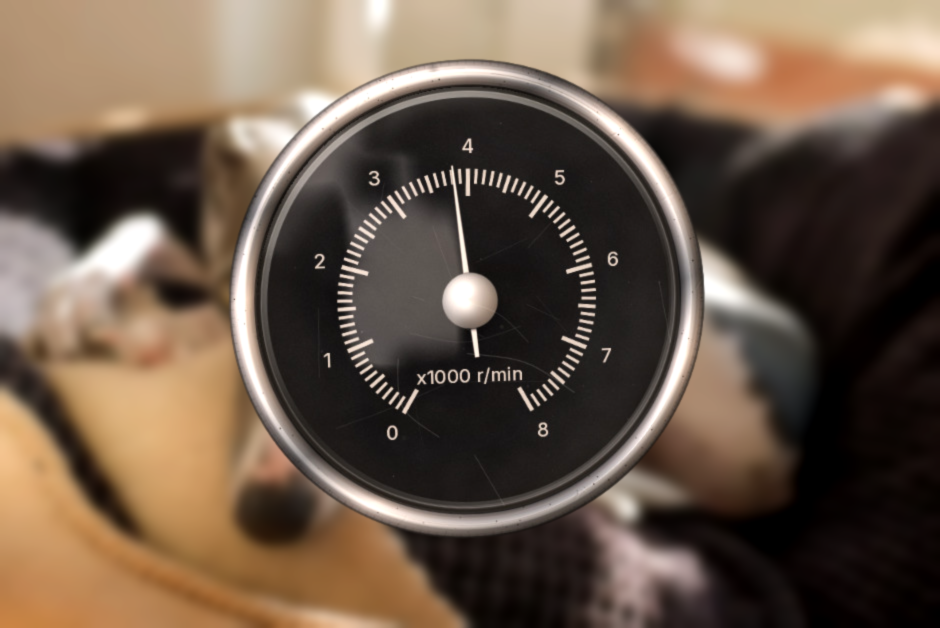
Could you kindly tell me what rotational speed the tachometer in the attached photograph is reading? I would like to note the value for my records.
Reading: 3800 rpm
